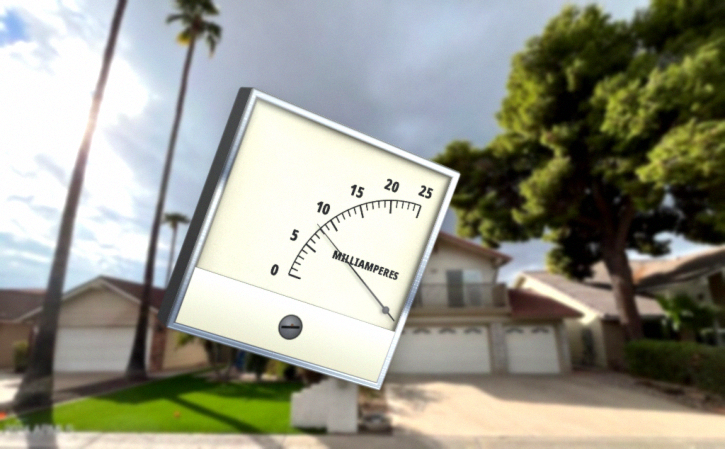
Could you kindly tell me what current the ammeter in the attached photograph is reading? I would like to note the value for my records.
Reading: 8 mA
